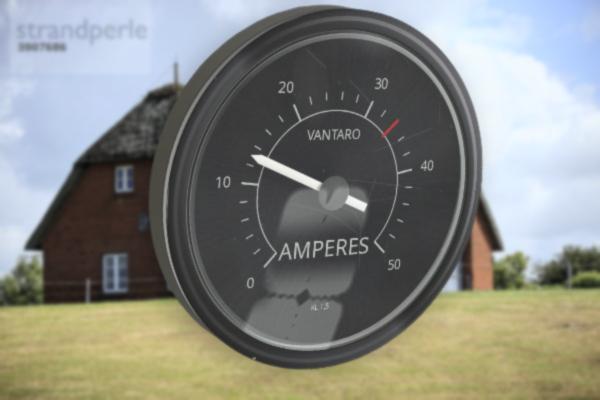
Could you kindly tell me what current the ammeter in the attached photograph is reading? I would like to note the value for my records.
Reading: 13 A
